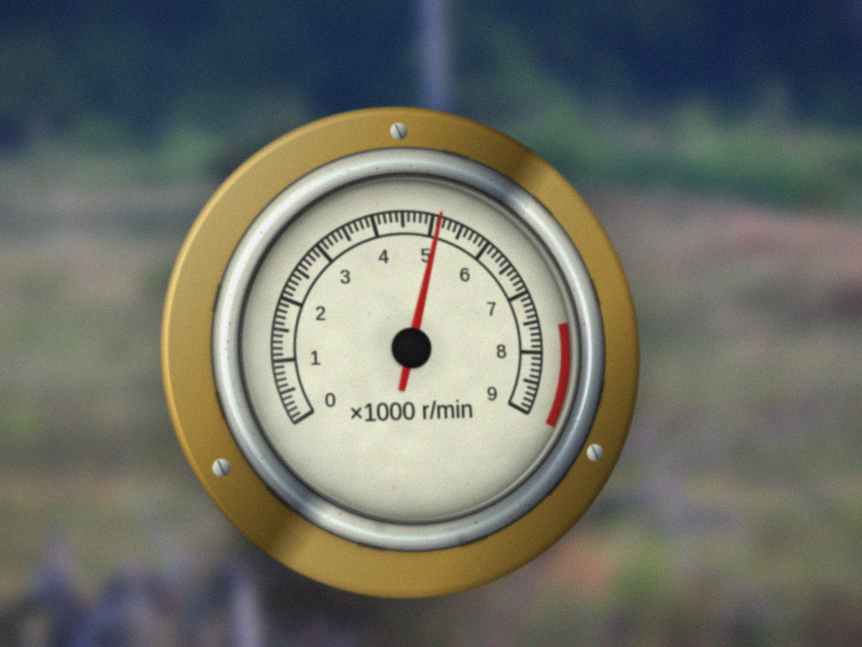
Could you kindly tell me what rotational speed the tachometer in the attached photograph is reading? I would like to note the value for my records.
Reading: 5100 rpm
